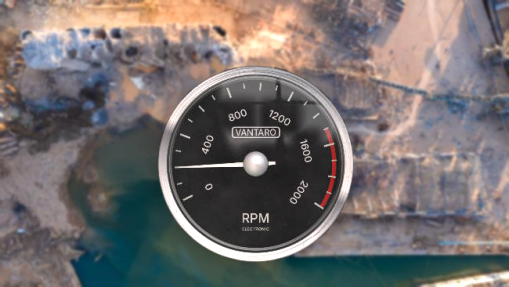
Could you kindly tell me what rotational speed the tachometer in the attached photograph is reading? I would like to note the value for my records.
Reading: 200 rpm
